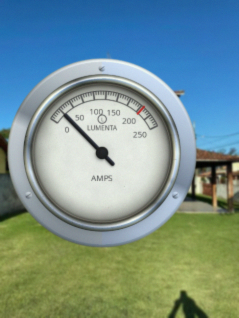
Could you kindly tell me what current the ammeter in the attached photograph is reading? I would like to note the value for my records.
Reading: 25 A
